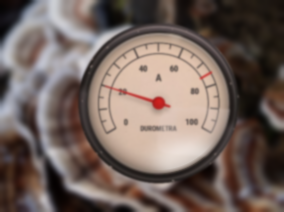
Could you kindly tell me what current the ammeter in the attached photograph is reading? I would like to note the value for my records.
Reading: 20 A
